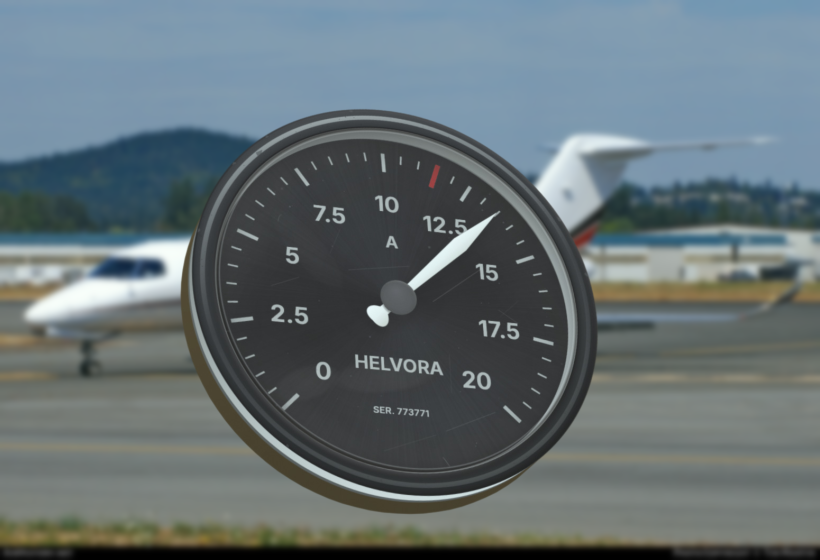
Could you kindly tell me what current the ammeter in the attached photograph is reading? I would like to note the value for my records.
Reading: 13.5 A
